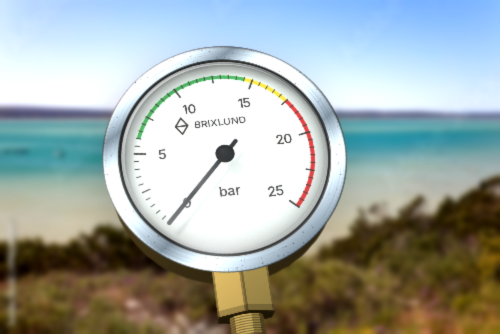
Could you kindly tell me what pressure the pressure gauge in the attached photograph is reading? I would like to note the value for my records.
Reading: 0 bar
